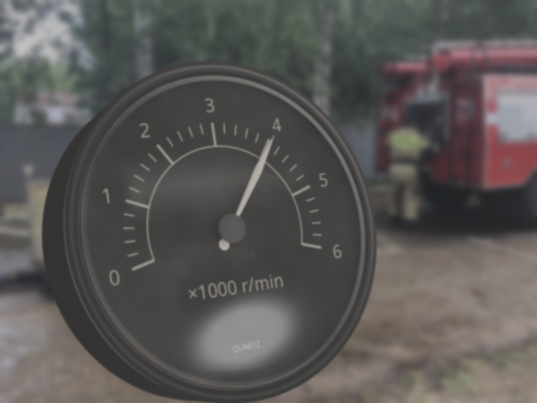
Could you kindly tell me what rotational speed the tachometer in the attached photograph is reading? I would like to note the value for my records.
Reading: 4000 rpm
